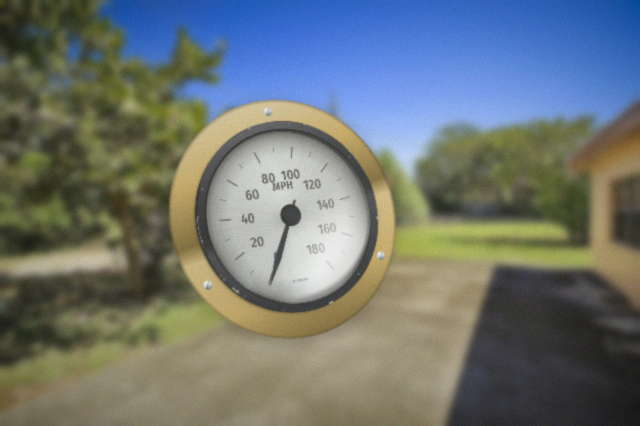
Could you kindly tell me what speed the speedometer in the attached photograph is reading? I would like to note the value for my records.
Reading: 0 mph
